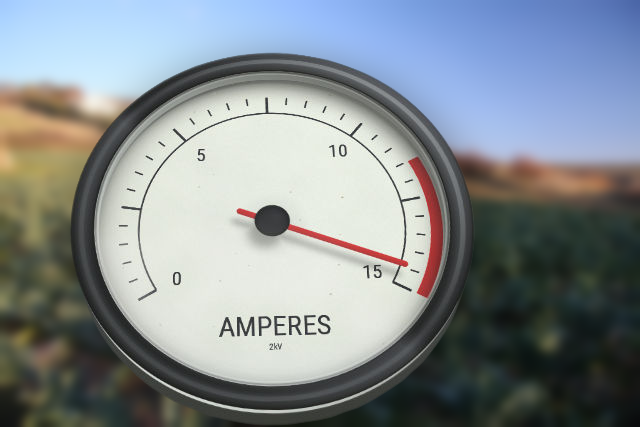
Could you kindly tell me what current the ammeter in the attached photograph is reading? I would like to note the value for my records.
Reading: 14.5 A
